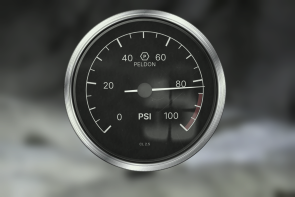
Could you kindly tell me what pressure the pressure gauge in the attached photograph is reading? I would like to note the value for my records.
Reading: 82.5 psi
